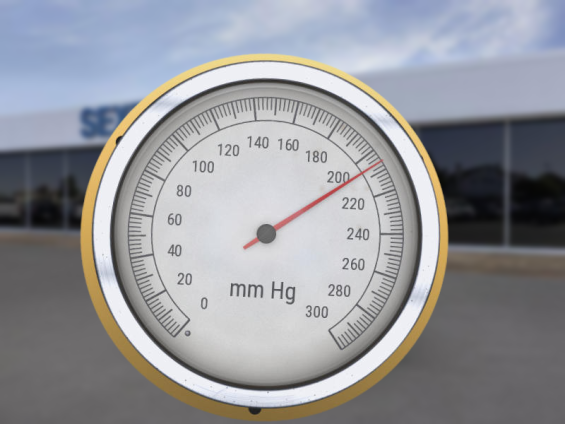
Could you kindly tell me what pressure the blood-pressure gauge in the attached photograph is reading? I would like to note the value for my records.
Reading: 206 mmHg
